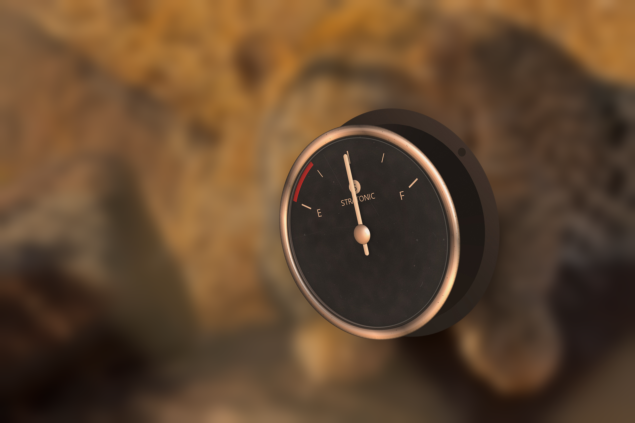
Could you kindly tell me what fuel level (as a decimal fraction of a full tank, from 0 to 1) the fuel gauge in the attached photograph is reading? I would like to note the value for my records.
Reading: 0.5
